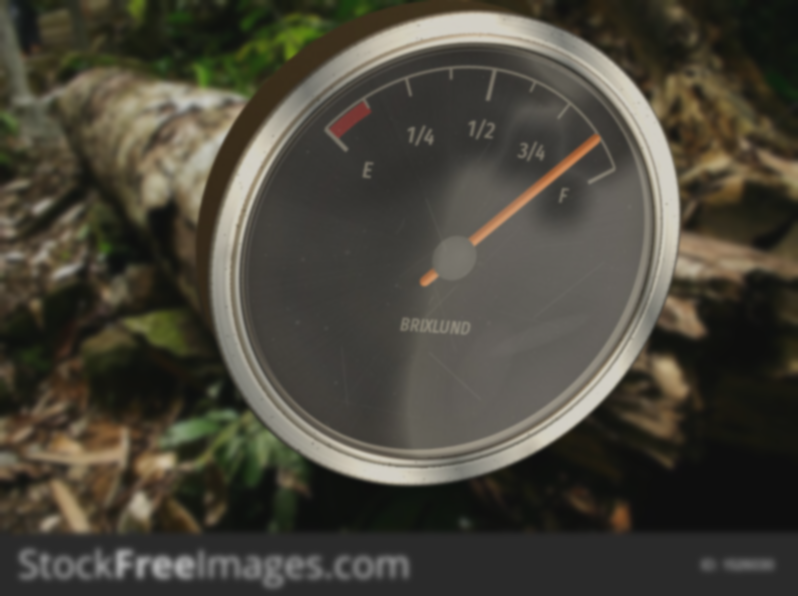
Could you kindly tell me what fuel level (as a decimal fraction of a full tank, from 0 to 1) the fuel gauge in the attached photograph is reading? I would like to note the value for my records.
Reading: 0.875
